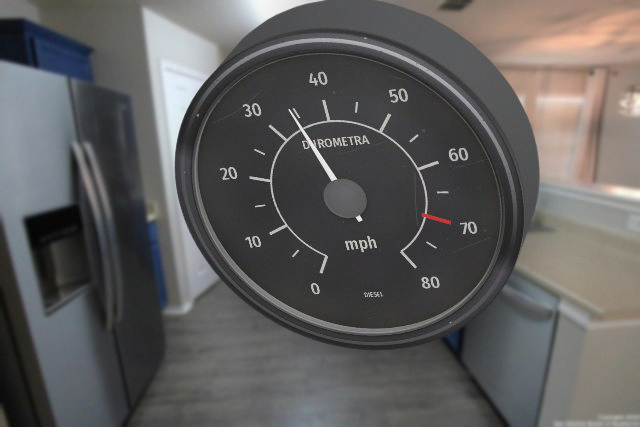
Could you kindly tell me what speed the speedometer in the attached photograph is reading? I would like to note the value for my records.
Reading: 35 mph
